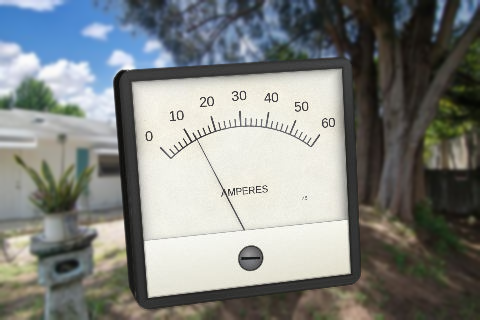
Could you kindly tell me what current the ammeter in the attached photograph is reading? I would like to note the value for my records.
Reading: 12 A
